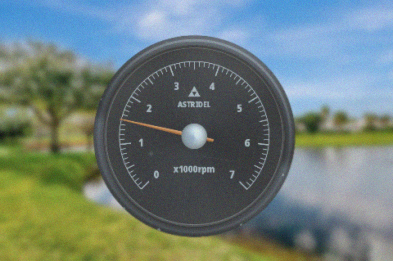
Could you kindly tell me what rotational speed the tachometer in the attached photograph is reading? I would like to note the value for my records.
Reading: 1500 rpm
